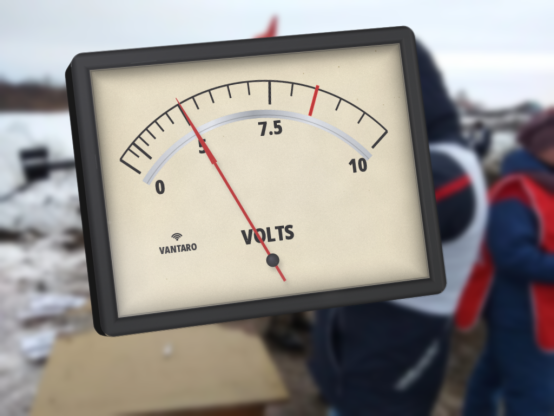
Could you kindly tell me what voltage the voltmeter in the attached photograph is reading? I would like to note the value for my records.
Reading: 5 V
